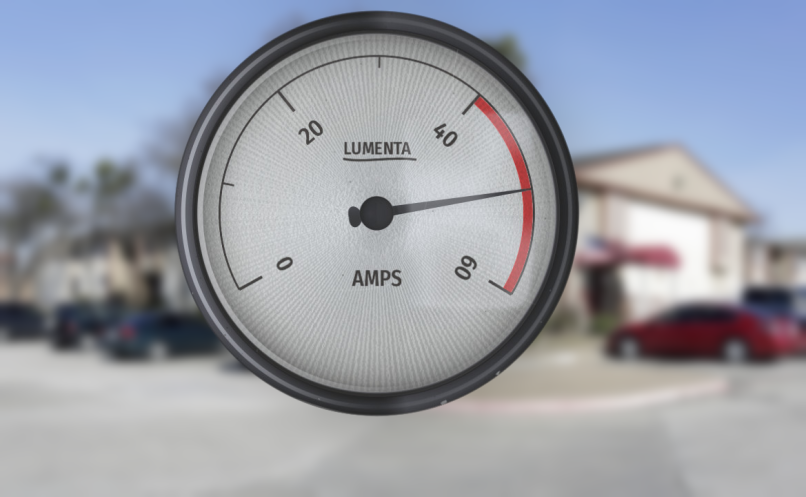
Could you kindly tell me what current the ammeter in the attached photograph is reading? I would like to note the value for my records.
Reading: 50 A
